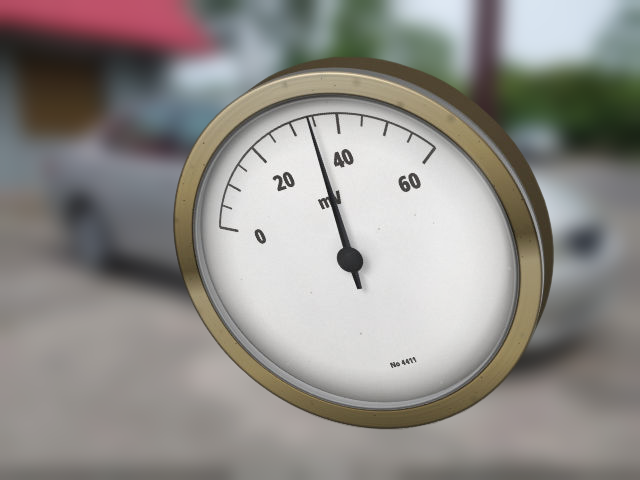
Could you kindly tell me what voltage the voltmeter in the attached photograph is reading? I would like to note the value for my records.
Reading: 35 mV
